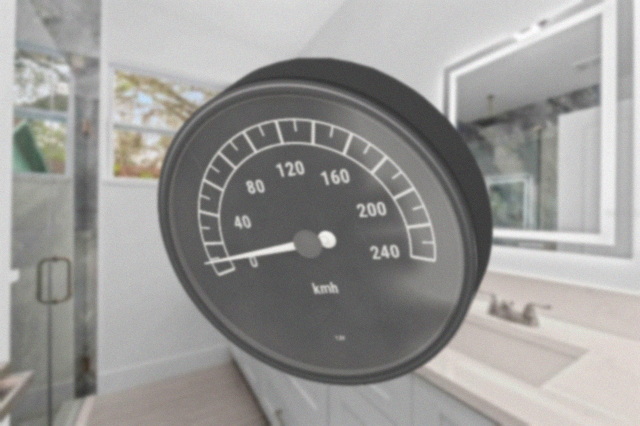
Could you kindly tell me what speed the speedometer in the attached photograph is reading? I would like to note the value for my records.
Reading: 10 km/h
